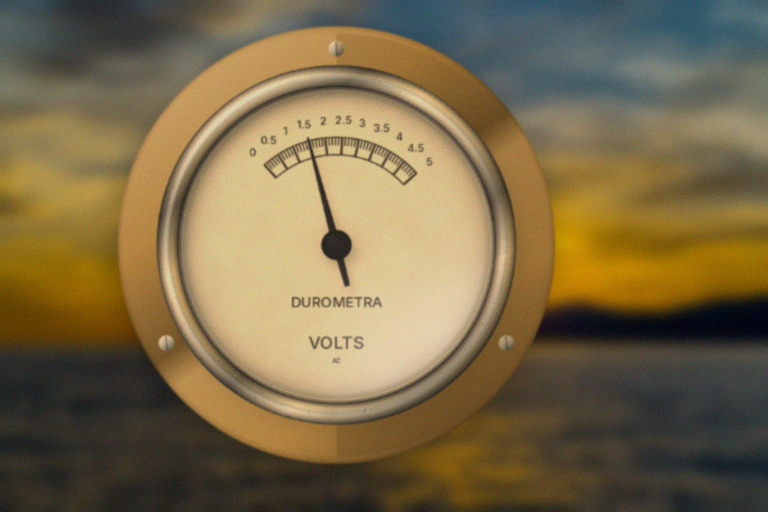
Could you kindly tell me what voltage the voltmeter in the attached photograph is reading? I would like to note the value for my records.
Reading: 1.5 V
